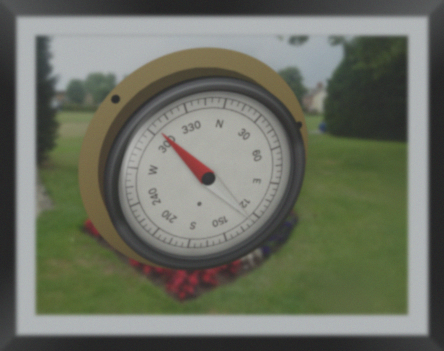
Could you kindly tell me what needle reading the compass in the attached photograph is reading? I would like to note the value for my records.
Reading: 305 °
